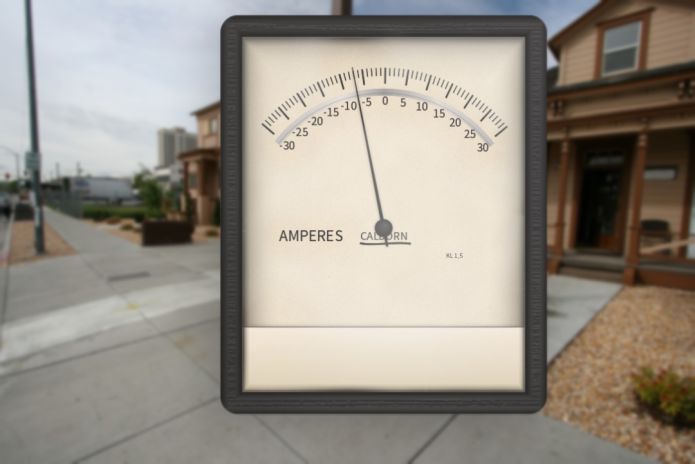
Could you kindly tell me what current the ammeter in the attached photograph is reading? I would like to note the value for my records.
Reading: -7 A
